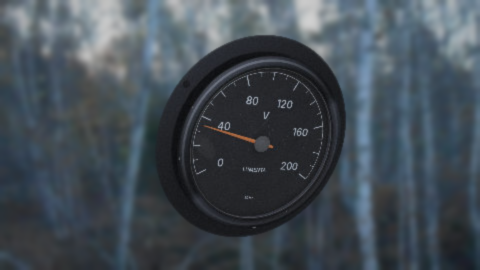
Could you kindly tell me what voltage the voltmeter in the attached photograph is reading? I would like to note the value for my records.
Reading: 35 V
